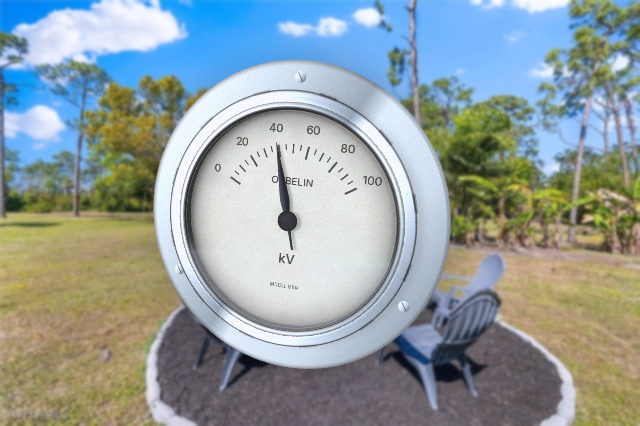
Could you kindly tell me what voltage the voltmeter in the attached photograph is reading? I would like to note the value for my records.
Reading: 40 kV
